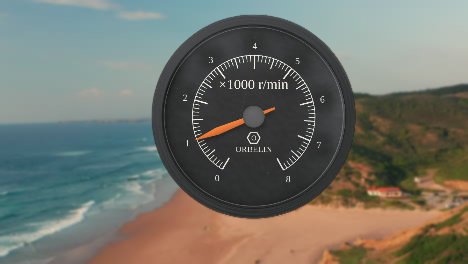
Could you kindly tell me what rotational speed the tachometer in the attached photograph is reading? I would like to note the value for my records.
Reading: 1000 rpm
